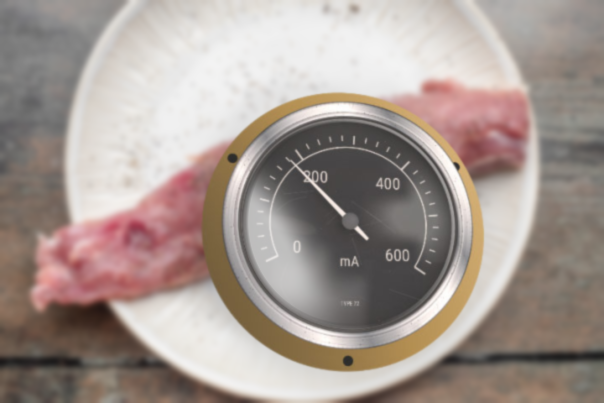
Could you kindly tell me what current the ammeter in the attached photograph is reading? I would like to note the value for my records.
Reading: 180 mA
